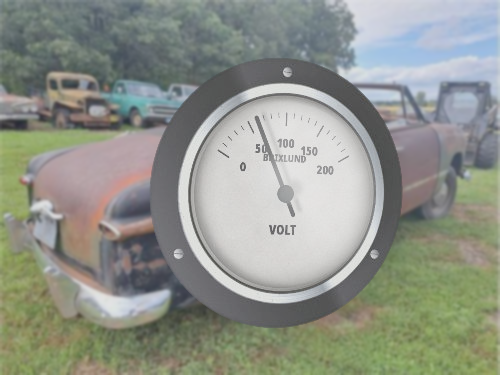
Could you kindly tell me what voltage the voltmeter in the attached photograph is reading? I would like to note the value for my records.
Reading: 60 V
